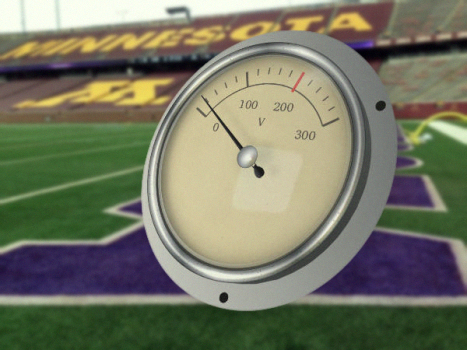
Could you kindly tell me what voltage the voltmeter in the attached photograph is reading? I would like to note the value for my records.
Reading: 20 V
